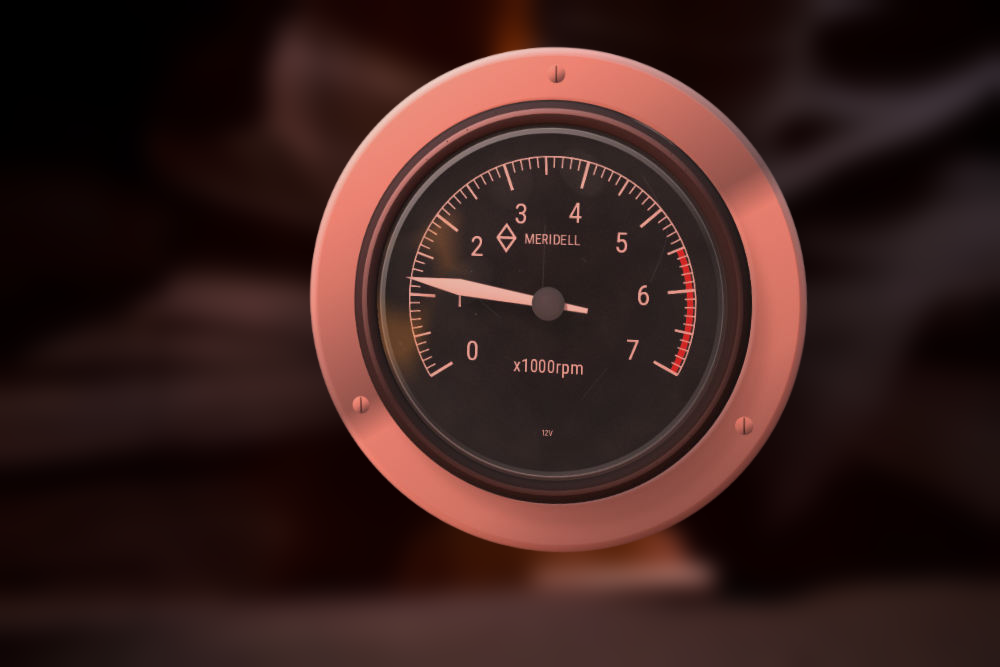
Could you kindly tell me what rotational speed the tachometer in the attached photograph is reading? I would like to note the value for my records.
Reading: 1200 rpm
